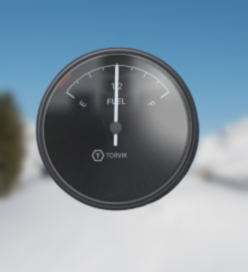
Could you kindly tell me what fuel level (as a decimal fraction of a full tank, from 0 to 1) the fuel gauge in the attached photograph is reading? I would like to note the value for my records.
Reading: 0.5
